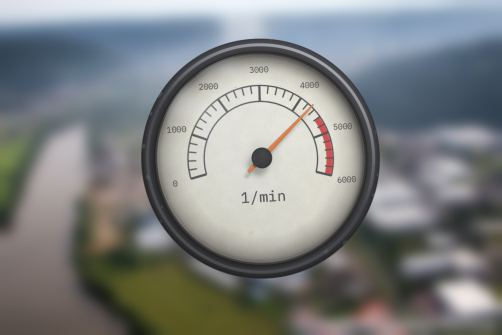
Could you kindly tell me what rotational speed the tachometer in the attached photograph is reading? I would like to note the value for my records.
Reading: 4300 rpm
